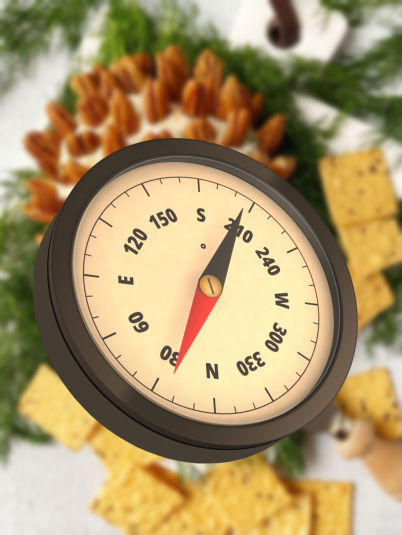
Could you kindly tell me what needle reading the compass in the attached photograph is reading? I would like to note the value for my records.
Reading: 25 °
